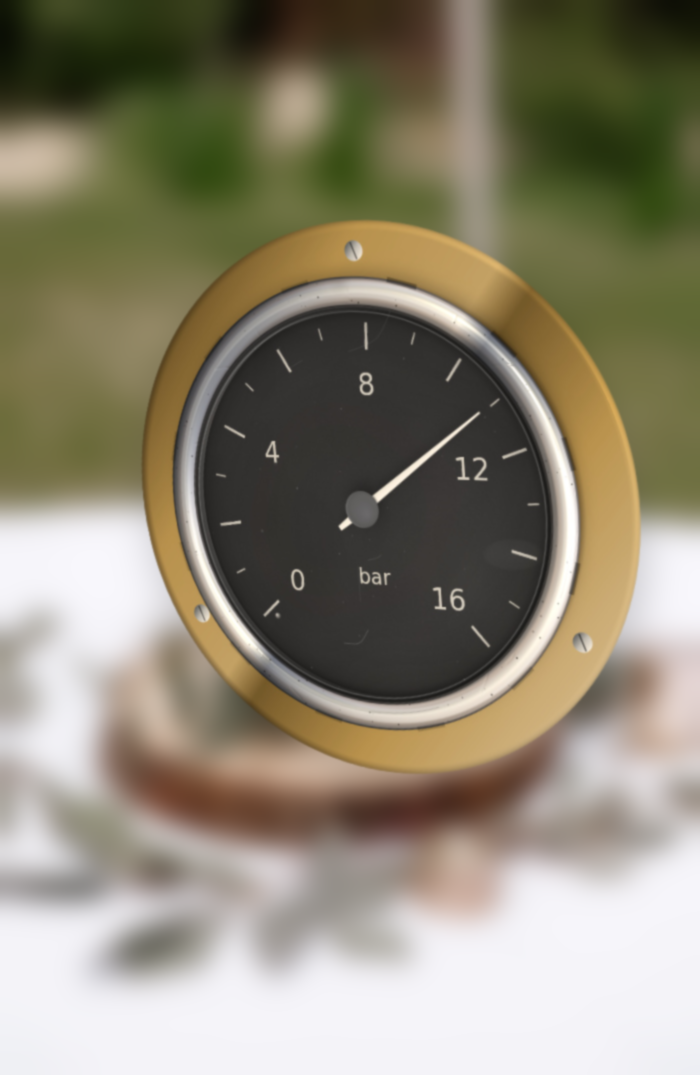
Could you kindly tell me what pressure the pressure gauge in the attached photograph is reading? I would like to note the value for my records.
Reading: 11 bar
